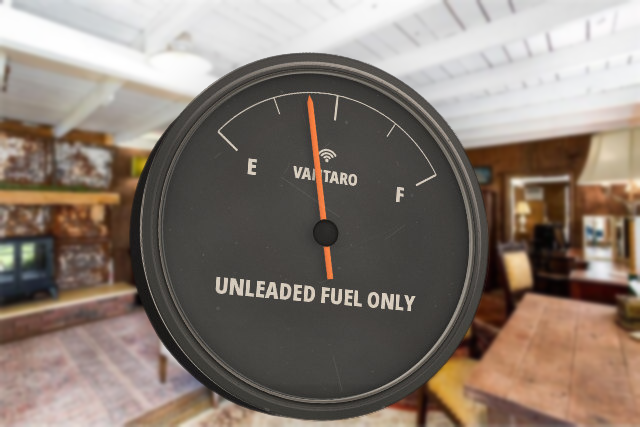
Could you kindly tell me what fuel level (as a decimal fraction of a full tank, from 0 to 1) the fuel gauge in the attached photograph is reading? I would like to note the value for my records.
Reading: 0.375
